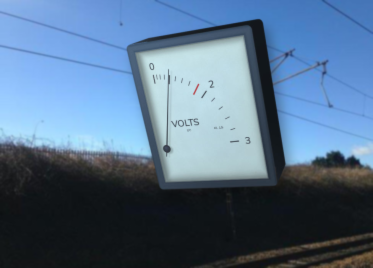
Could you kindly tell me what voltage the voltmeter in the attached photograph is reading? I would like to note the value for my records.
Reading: 1 V
